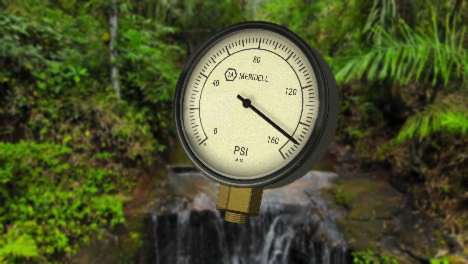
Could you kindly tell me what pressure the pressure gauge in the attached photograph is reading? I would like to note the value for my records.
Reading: 150 psi
